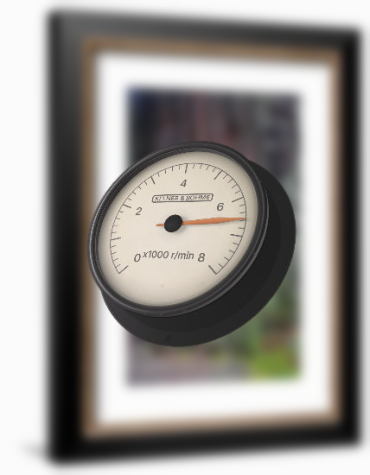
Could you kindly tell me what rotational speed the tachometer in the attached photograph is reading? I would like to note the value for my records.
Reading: 6600 rpm
